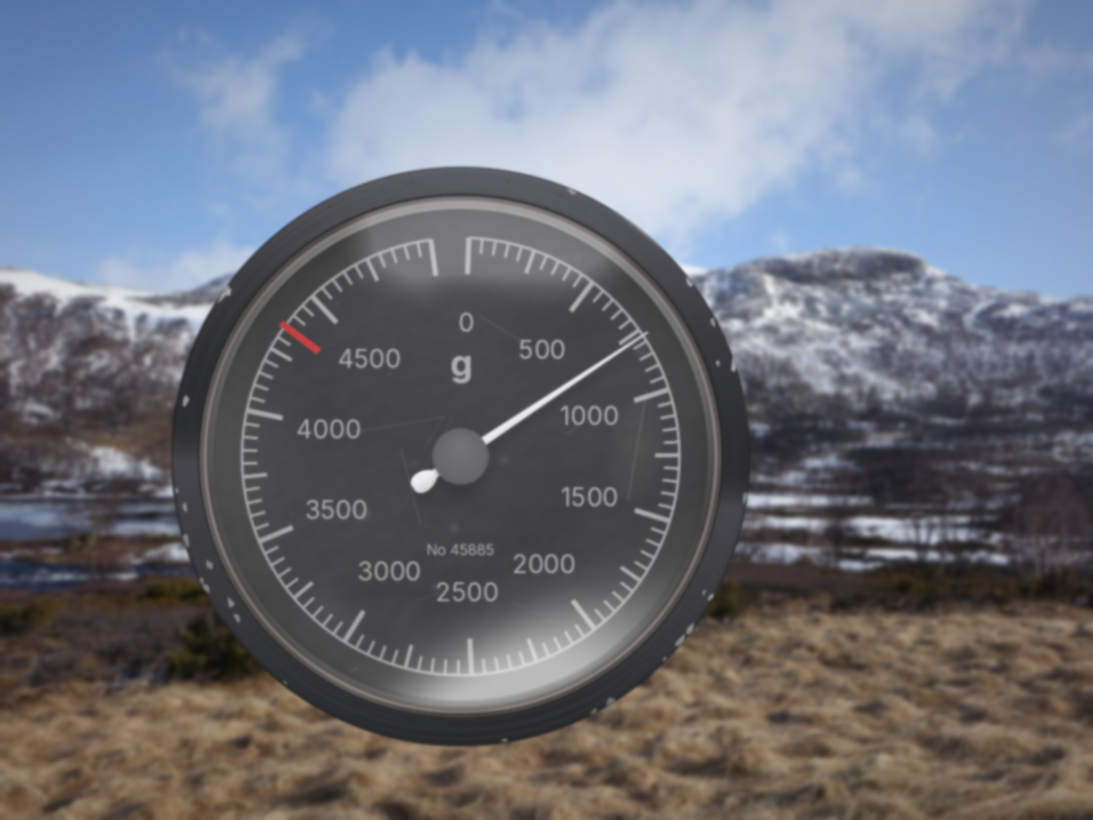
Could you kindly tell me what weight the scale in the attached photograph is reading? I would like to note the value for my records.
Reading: 775 g
